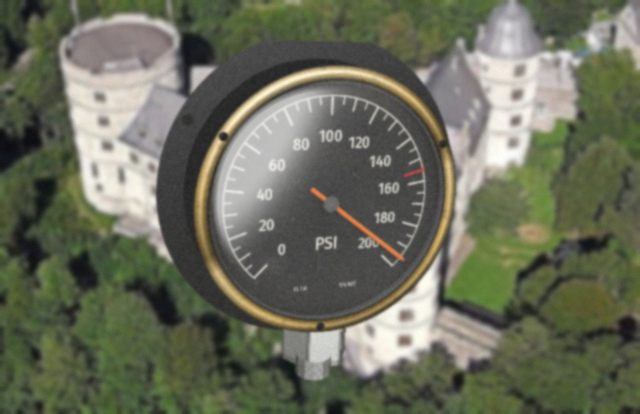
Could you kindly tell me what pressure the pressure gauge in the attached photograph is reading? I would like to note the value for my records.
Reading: 195 psi
